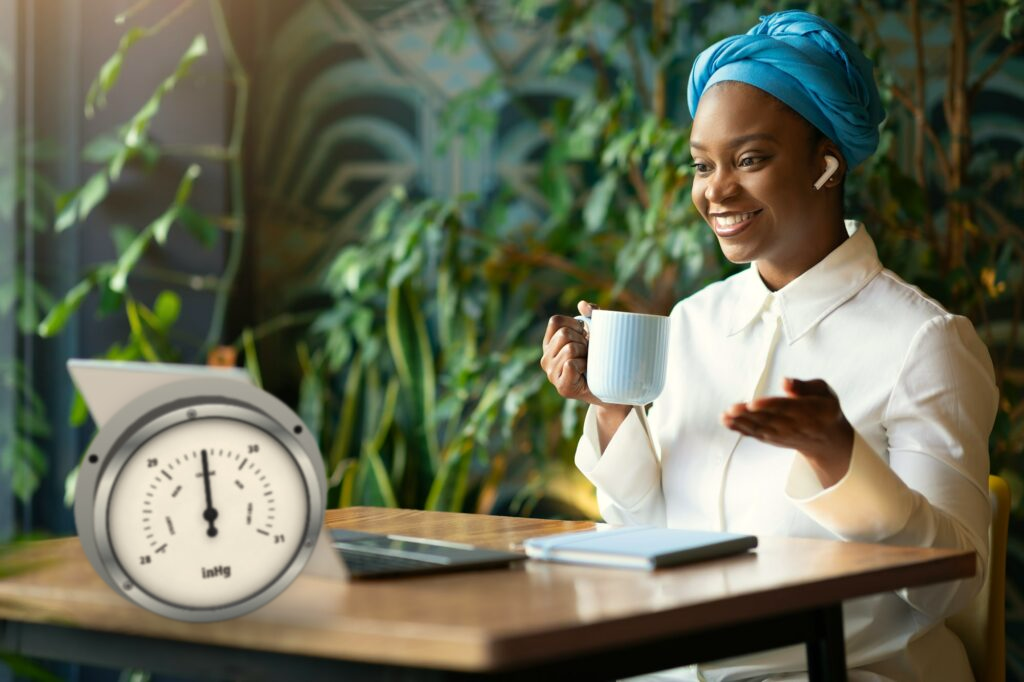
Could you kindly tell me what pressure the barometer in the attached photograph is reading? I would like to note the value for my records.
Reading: 29.5 inHg
